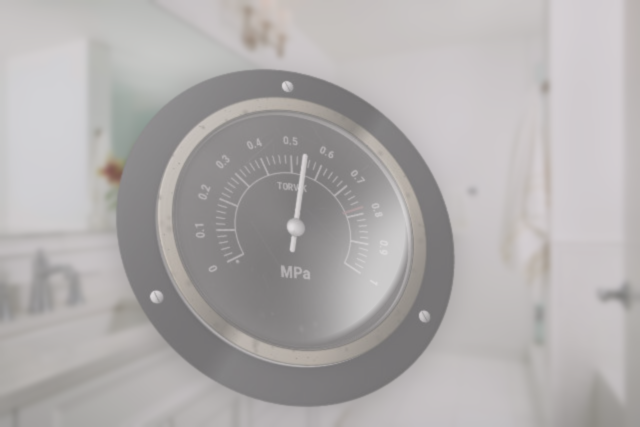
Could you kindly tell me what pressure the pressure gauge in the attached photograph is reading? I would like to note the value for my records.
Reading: 0.54 MPa
